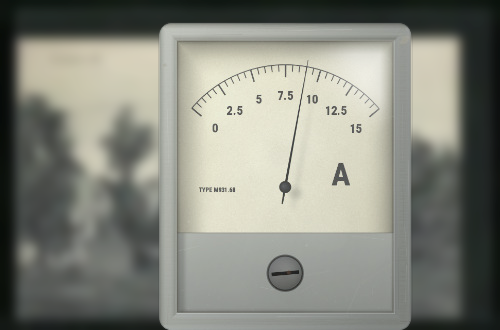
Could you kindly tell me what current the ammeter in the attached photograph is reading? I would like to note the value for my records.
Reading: 9 A
